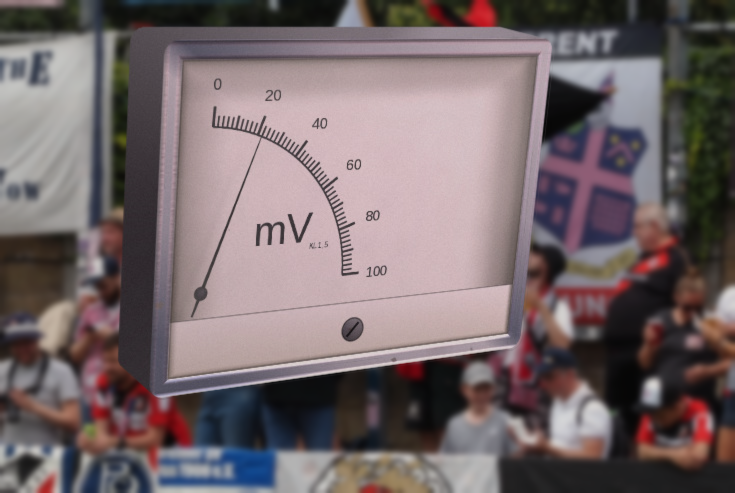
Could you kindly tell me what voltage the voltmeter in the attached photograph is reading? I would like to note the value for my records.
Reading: 20 mV
